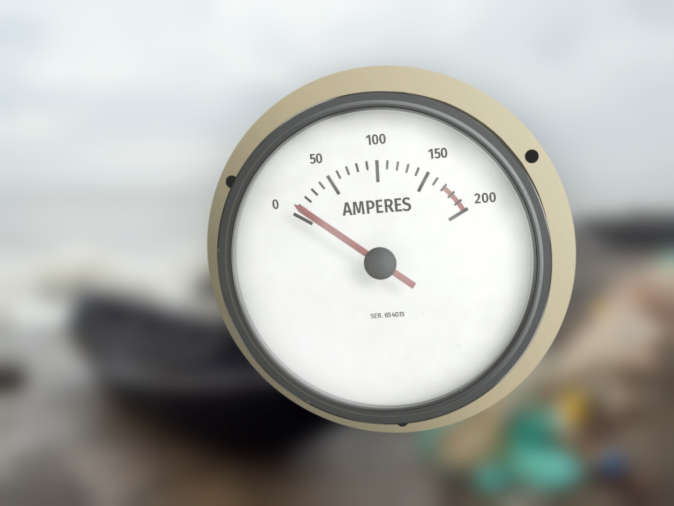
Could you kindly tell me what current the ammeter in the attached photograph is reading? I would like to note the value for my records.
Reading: 10 A
